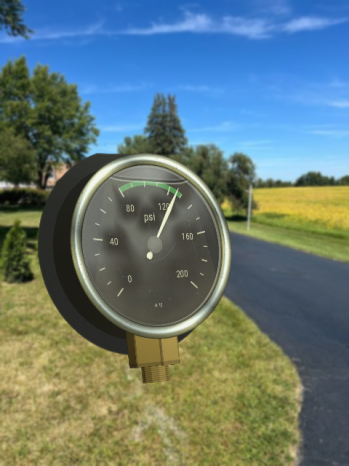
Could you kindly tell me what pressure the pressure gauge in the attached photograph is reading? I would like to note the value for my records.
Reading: 125 psi
